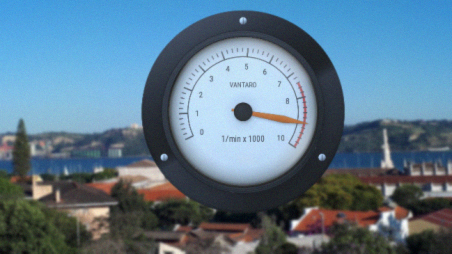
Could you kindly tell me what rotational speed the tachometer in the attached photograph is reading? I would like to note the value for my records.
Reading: 9000 rpm
